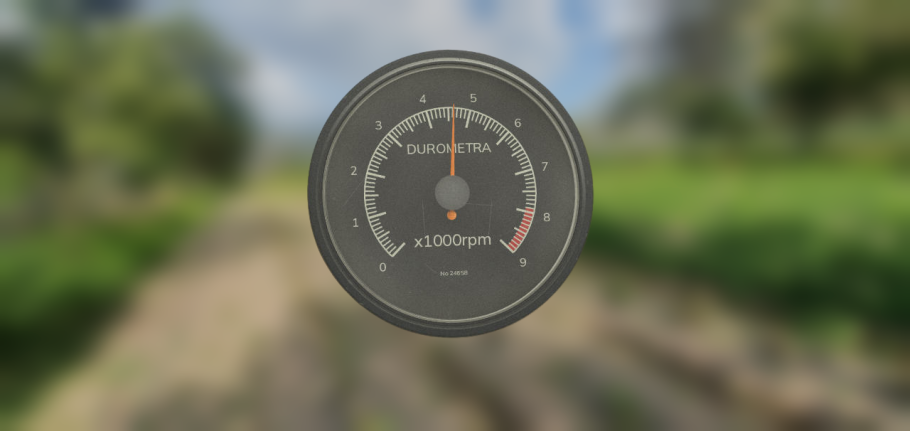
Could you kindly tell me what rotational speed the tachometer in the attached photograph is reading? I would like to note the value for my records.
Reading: 4600 rpm
